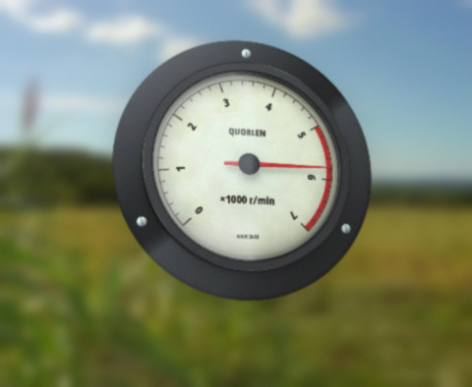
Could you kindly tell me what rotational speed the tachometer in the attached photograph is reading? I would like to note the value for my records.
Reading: 5800 rpm
